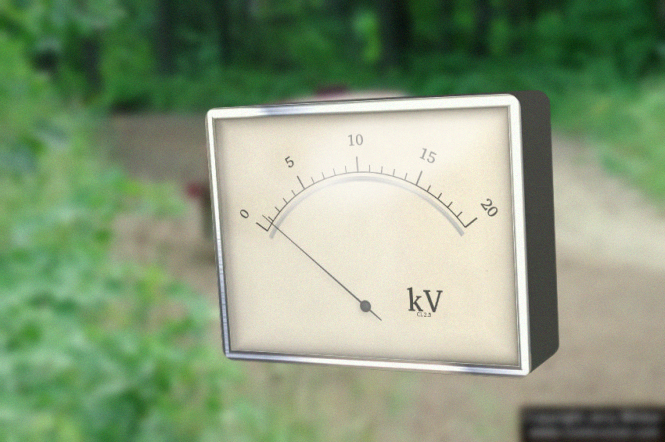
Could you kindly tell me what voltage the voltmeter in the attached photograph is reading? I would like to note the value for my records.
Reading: 1 kV
